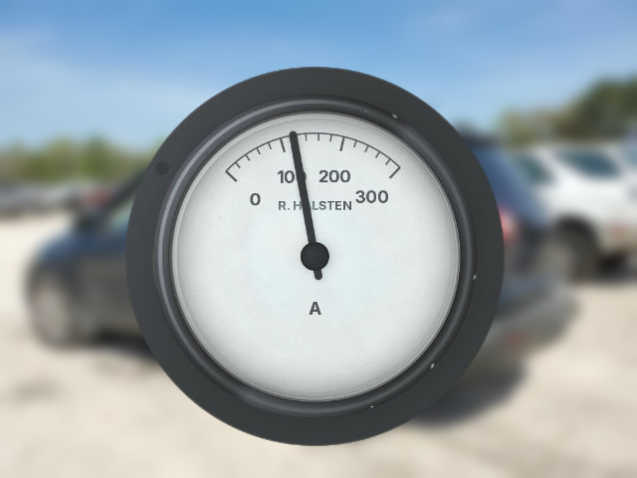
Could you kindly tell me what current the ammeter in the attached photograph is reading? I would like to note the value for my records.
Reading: 120 A
